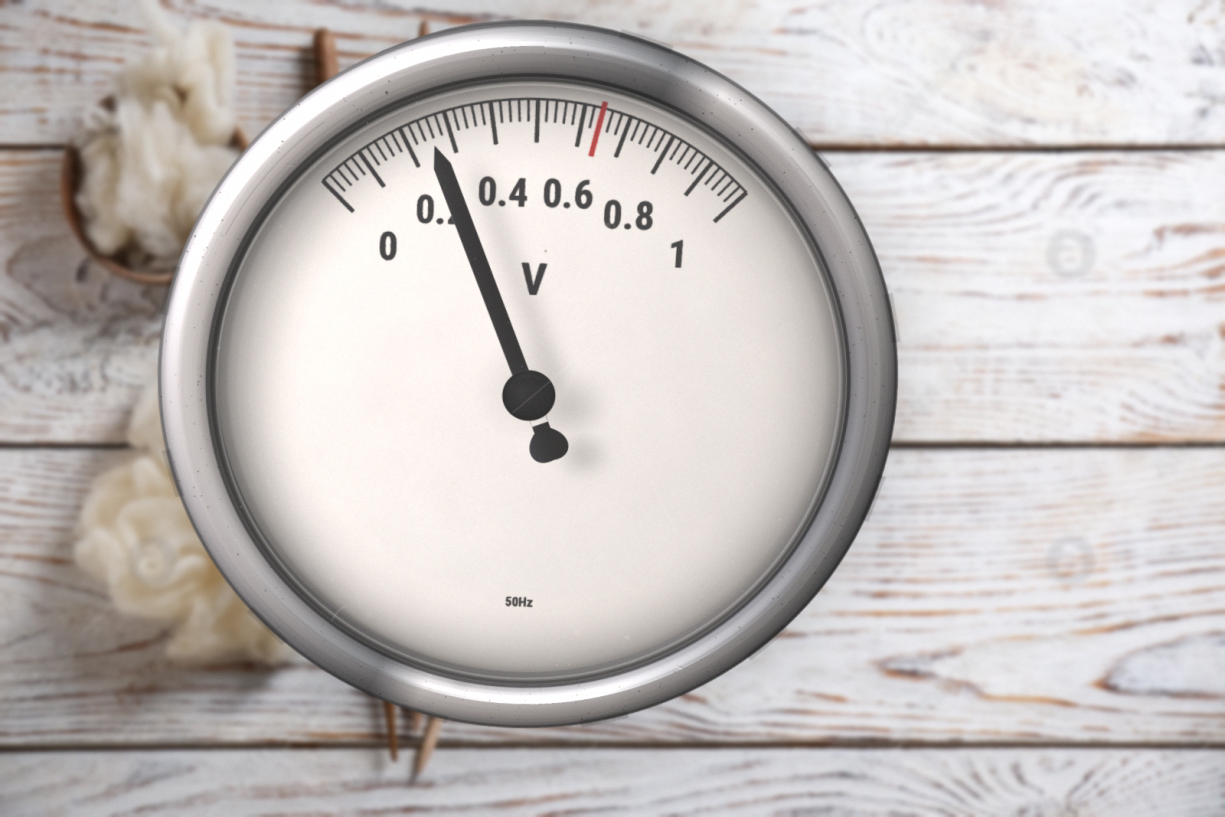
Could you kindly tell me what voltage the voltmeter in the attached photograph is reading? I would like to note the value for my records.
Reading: 0.26 V
